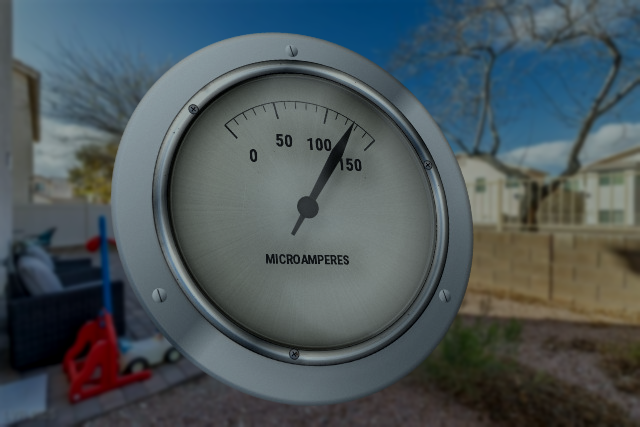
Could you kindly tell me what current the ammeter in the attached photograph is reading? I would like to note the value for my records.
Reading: 125 µA
